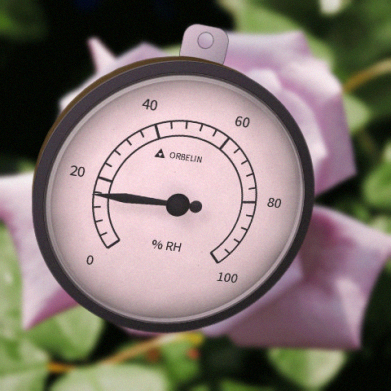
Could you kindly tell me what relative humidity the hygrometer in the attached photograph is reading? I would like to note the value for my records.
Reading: 16 %
